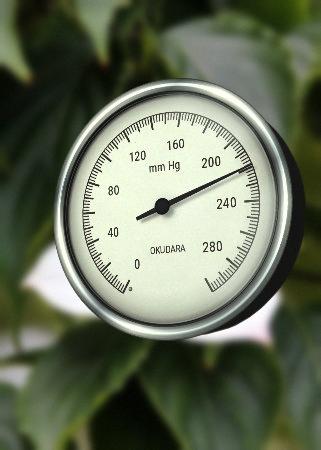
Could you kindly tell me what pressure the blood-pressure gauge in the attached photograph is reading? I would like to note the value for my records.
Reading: 220 mmHg
